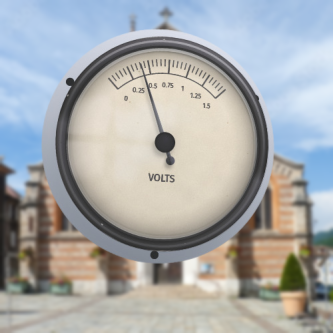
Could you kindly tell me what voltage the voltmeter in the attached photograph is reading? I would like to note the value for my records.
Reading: 0.4 V
